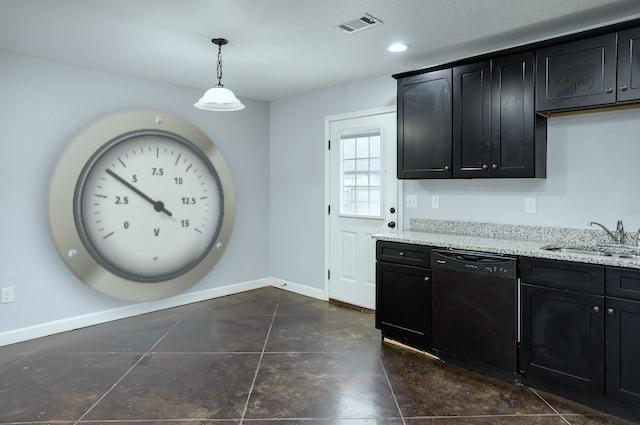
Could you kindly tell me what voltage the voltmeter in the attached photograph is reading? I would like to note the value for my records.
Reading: 4 V
